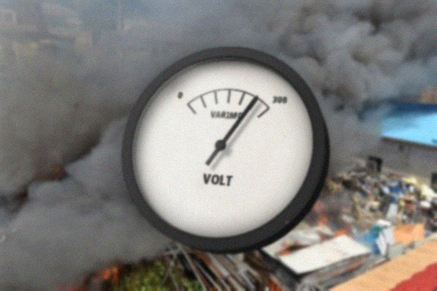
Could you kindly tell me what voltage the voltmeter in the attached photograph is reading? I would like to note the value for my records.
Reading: 250 V
